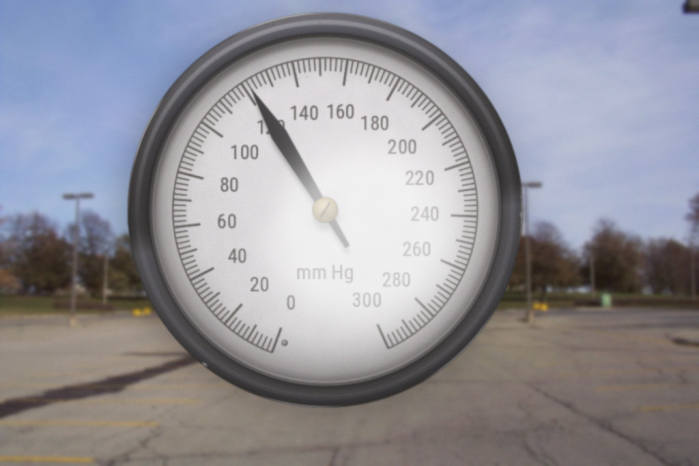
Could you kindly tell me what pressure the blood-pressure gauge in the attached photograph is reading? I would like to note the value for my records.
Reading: 122 mmHg
